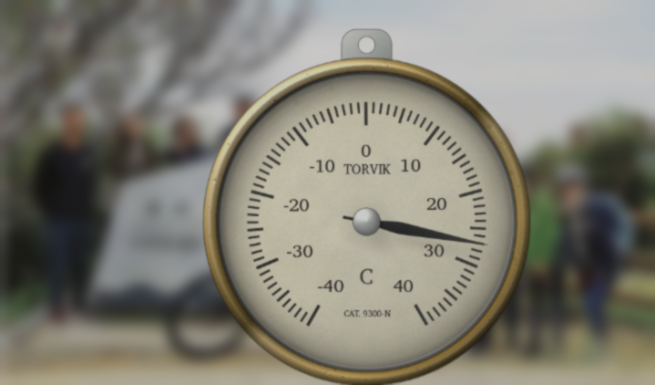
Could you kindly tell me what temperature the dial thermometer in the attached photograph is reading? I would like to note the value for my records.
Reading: 27 °C
